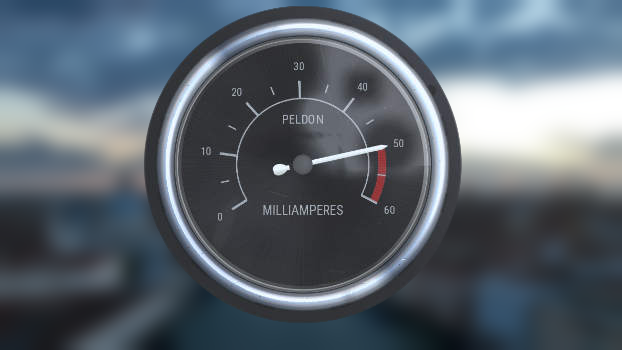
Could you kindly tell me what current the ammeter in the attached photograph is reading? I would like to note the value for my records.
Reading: 50 mA
